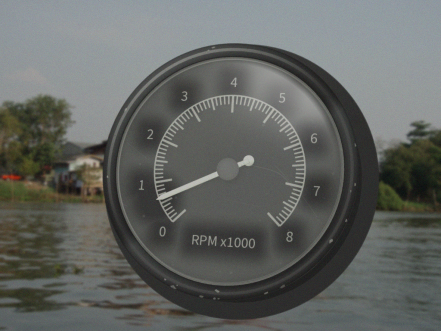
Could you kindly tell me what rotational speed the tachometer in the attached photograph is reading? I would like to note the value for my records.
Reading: 600 rpm
